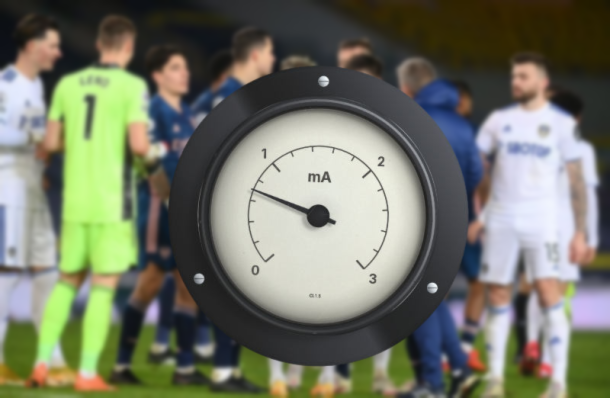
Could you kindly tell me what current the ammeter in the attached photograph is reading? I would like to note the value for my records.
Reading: 0.7 mA
